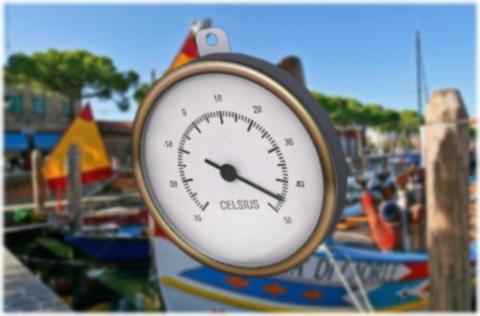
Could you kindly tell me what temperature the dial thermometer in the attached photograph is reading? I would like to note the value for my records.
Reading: 45 °C
